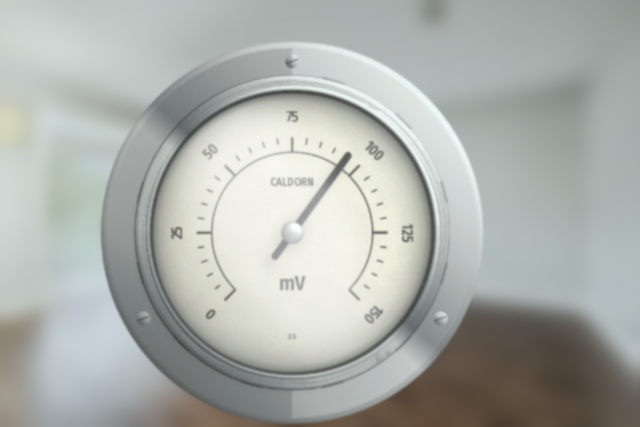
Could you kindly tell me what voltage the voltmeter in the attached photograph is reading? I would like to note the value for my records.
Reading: 95 mV
